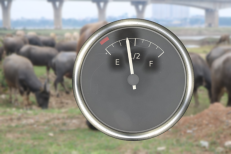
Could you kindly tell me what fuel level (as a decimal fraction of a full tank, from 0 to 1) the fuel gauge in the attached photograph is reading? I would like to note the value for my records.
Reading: 0.375
